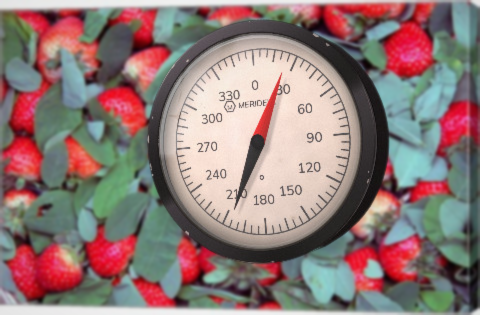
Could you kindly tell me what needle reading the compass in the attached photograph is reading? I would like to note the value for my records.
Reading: 25 °
